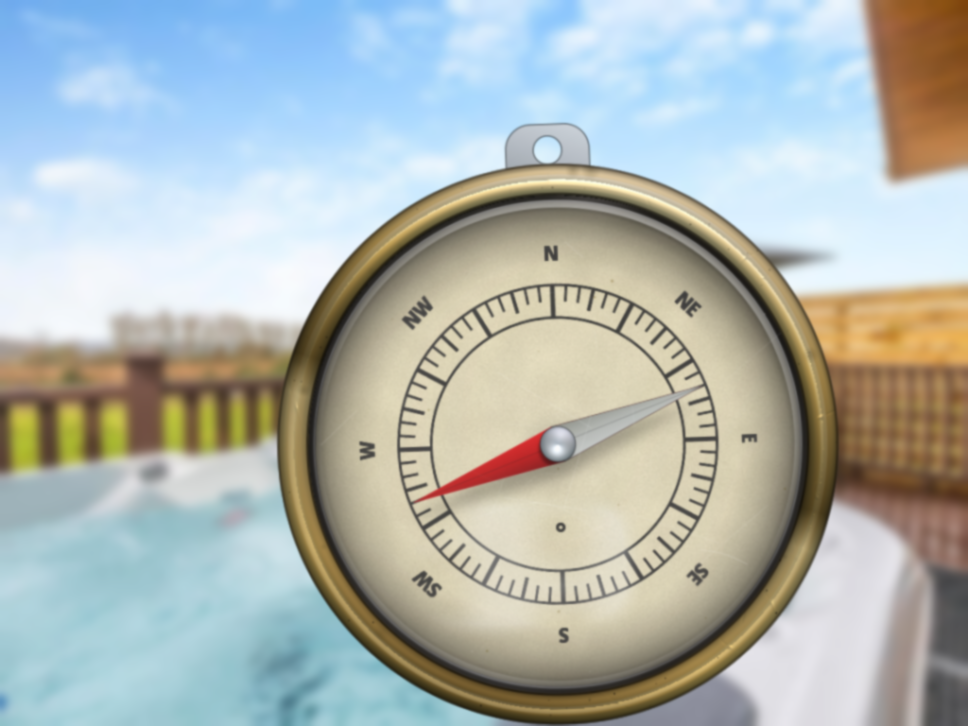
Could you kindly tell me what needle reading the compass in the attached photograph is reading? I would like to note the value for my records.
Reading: 250 °
